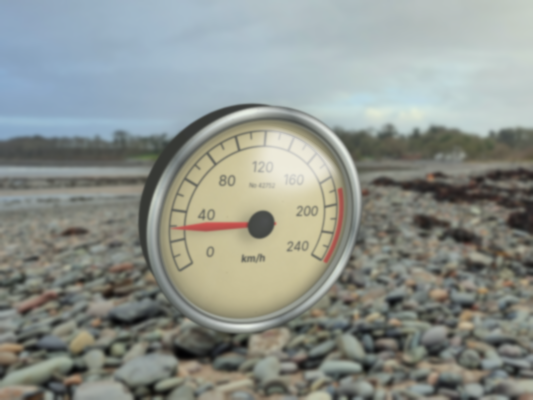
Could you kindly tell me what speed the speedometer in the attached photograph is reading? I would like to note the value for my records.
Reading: 30 km/h
